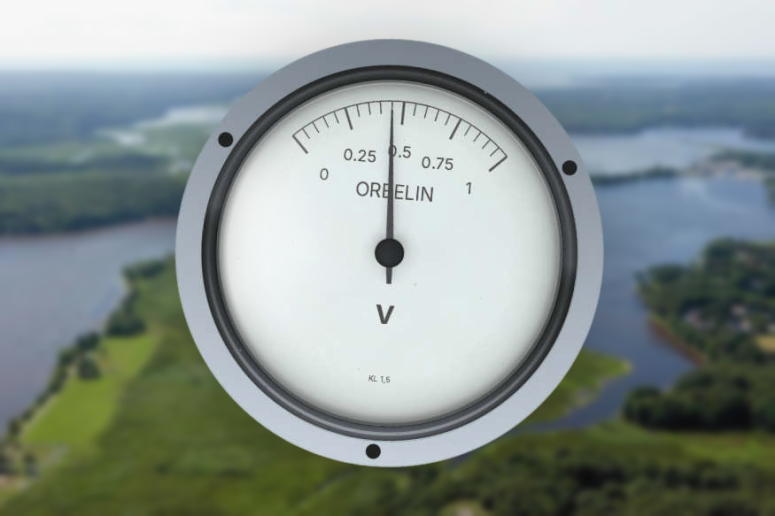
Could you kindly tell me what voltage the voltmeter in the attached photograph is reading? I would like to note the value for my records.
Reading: 0.45 V
